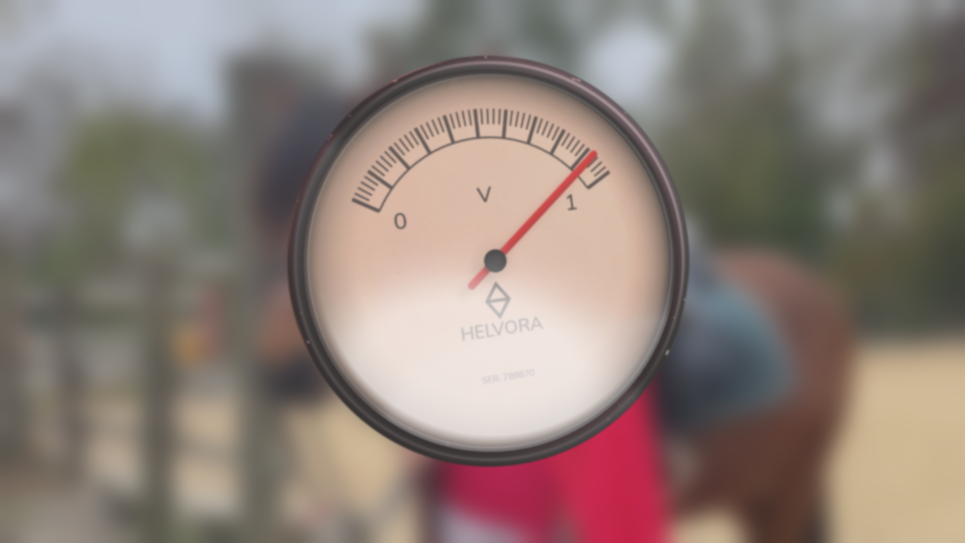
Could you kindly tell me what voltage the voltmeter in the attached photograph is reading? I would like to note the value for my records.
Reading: 0.92 V
